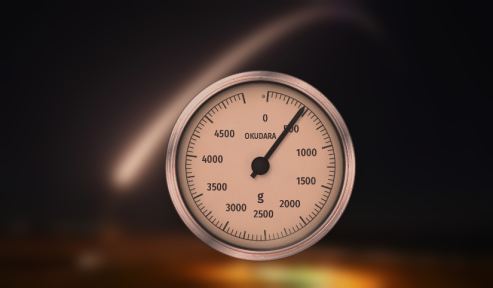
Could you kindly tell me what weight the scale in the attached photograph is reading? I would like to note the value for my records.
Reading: 450 g
